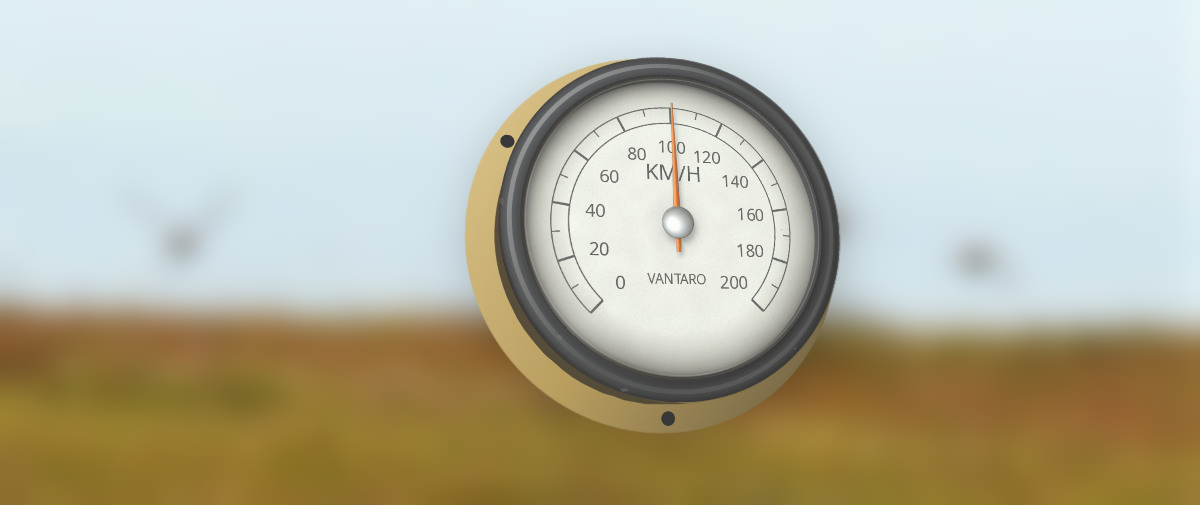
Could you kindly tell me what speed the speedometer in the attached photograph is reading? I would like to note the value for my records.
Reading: 100 km/h
